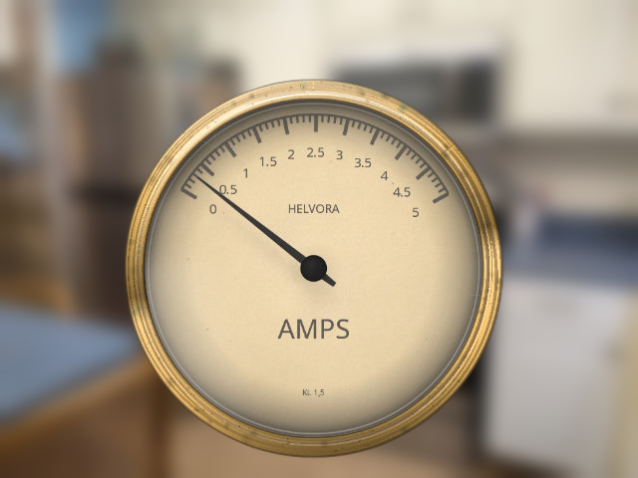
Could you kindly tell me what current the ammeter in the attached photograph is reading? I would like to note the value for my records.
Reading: 0.3 A
